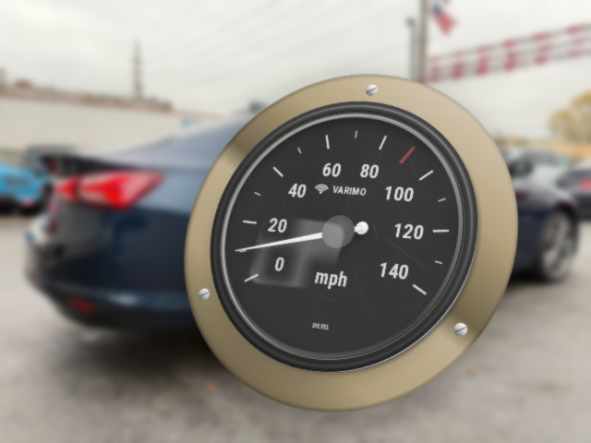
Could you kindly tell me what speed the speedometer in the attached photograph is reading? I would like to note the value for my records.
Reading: 10 mph
